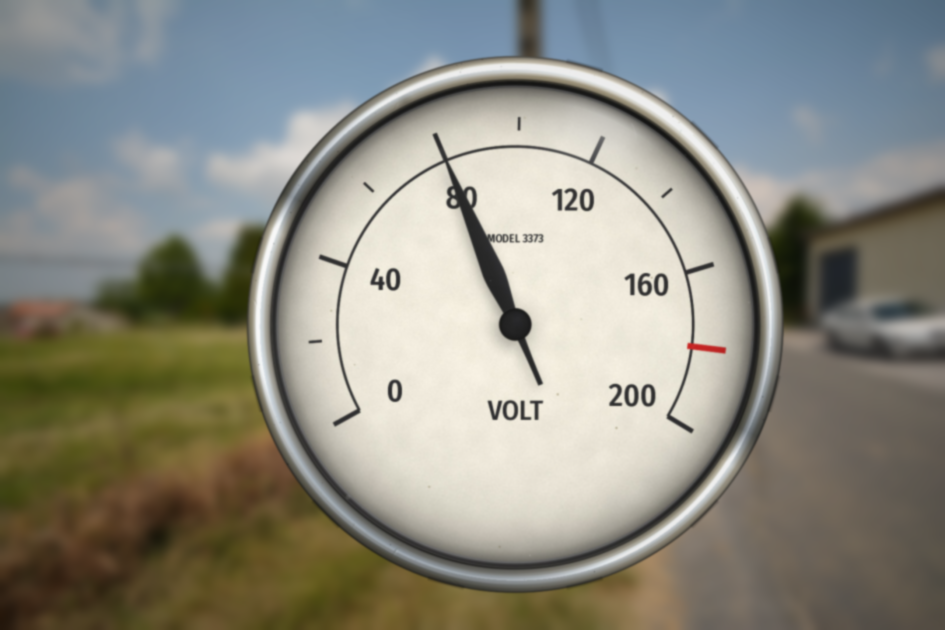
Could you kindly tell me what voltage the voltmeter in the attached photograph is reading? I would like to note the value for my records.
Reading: 80 V
